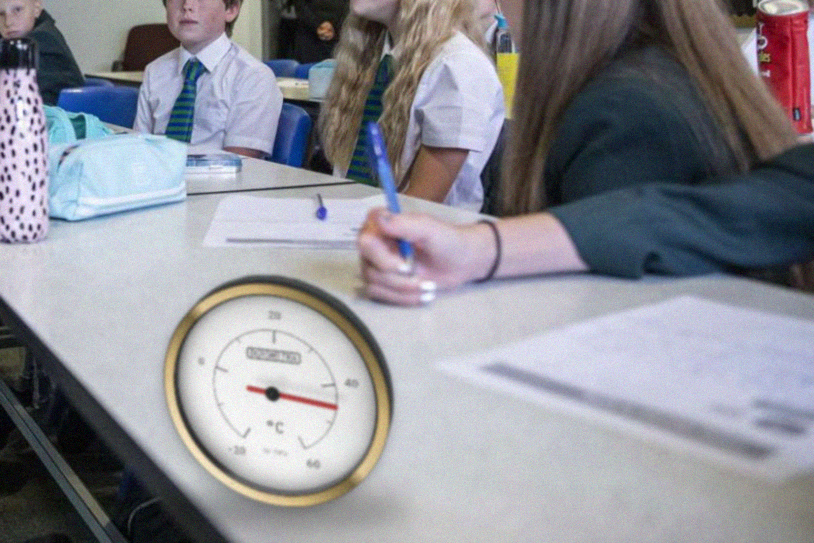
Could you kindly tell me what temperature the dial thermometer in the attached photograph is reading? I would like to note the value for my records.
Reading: 45 °C
